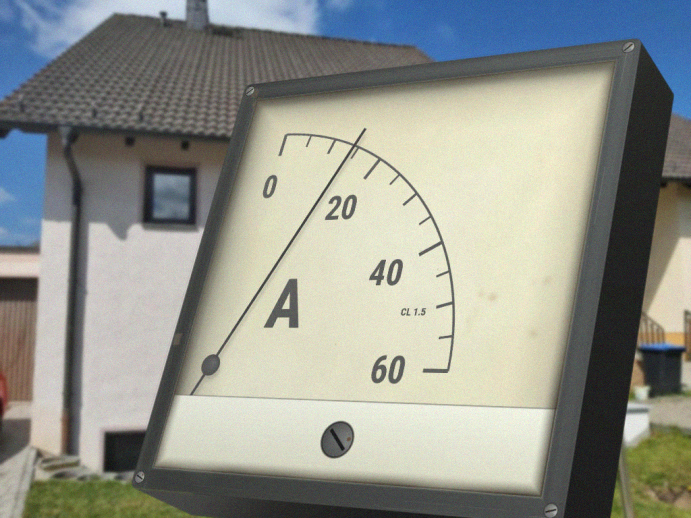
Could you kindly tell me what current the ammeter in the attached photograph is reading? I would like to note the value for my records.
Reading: 15 A
